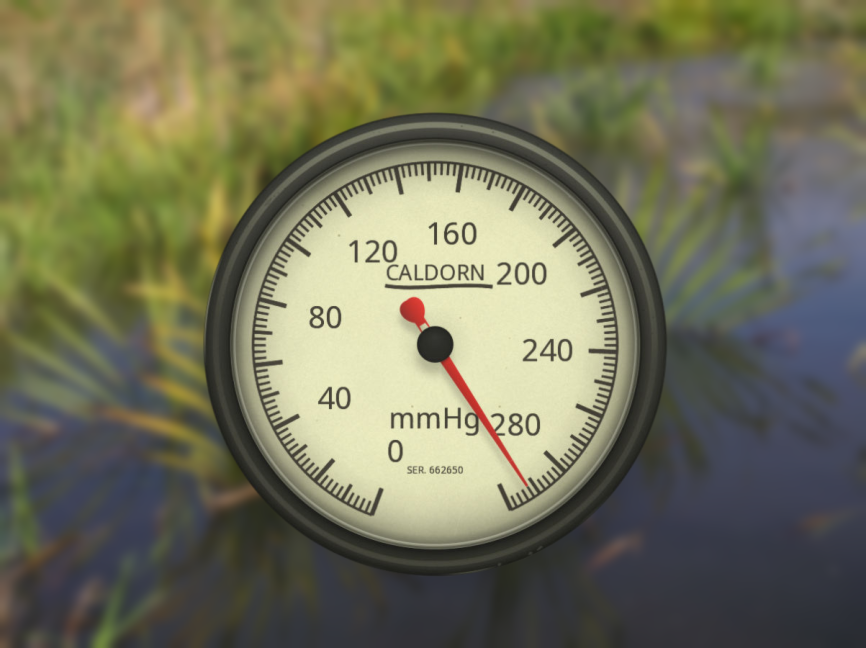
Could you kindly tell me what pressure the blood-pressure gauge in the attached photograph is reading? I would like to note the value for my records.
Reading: 292 mmHg
